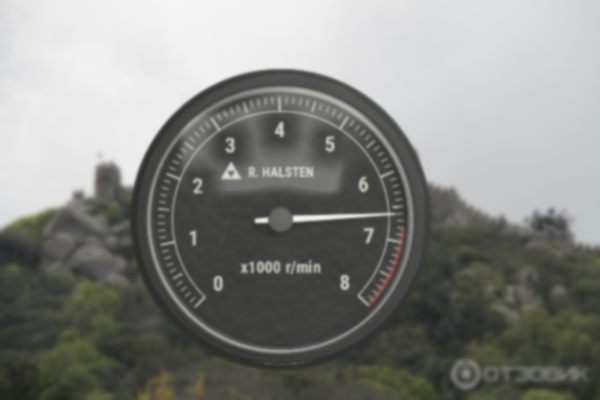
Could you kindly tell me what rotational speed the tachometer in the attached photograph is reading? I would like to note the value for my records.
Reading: 6600 rpm
